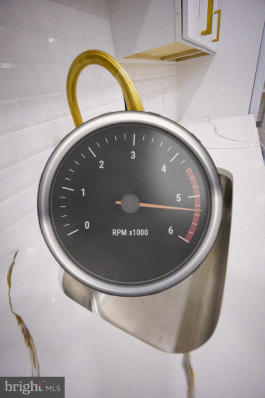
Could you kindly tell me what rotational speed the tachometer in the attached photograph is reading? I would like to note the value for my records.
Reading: 5300 rpm
